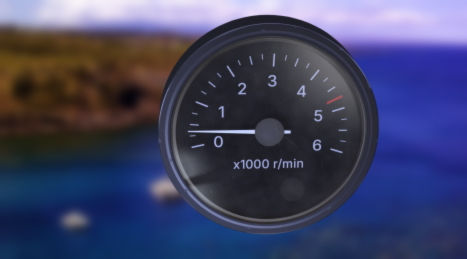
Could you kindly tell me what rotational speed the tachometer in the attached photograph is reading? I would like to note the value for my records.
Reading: 375 rpm
